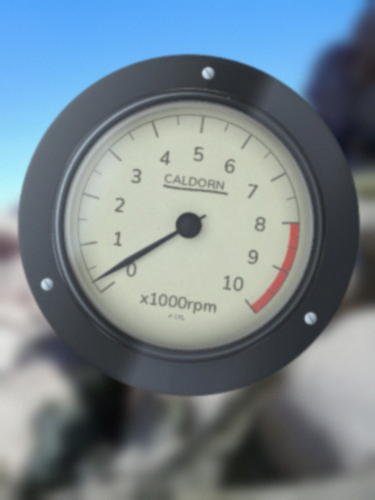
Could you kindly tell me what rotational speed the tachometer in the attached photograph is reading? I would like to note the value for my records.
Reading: 250 rpm
